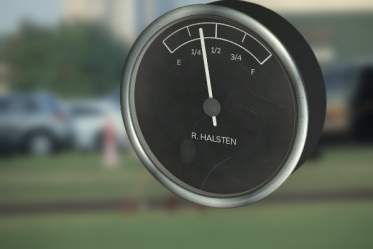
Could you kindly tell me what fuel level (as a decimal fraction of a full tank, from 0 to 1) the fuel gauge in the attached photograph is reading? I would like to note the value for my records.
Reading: 0.375
